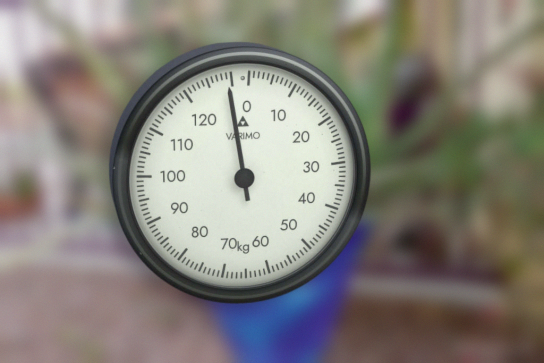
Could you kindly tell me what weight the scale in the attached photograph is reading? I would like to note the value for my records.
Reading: 129 kg
